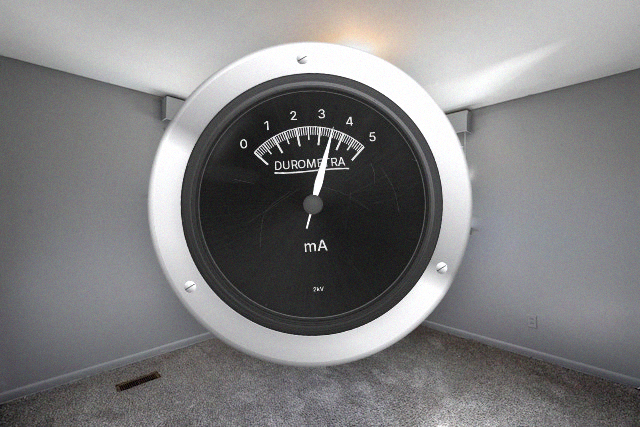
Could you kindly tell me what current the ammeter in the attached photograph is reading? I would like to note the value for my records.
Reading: 3.5 mA
